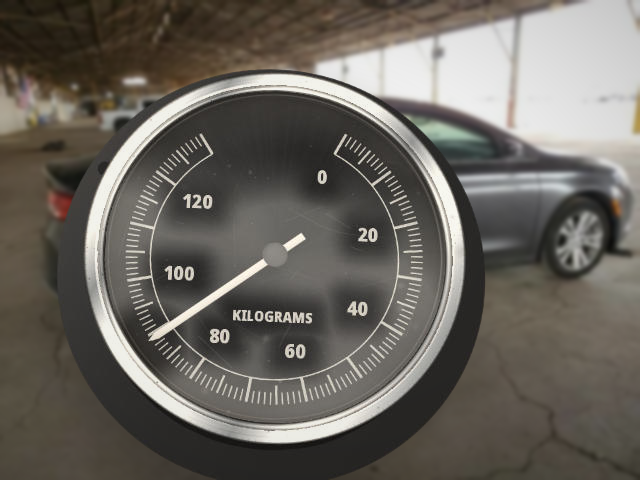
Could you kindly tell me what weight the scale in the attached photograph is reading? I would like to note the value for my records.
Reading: 89 kg
